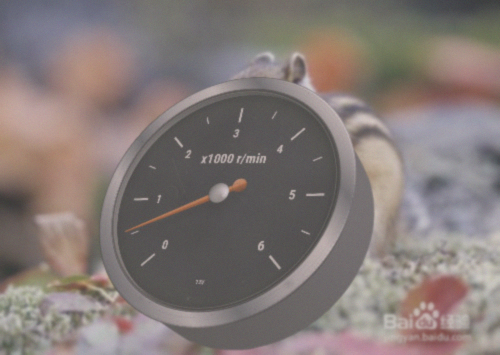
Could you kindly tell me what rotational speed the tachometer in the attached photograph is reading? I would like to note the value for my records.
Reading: 500 rpm
